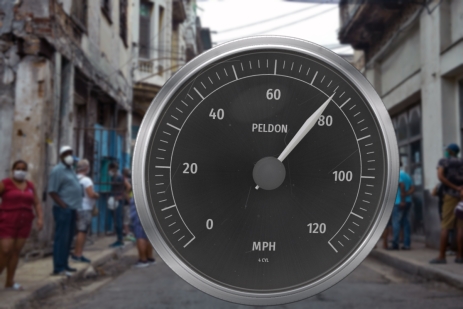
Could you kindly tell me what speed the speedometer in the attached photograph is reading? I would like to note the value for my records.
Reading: 76 mph
